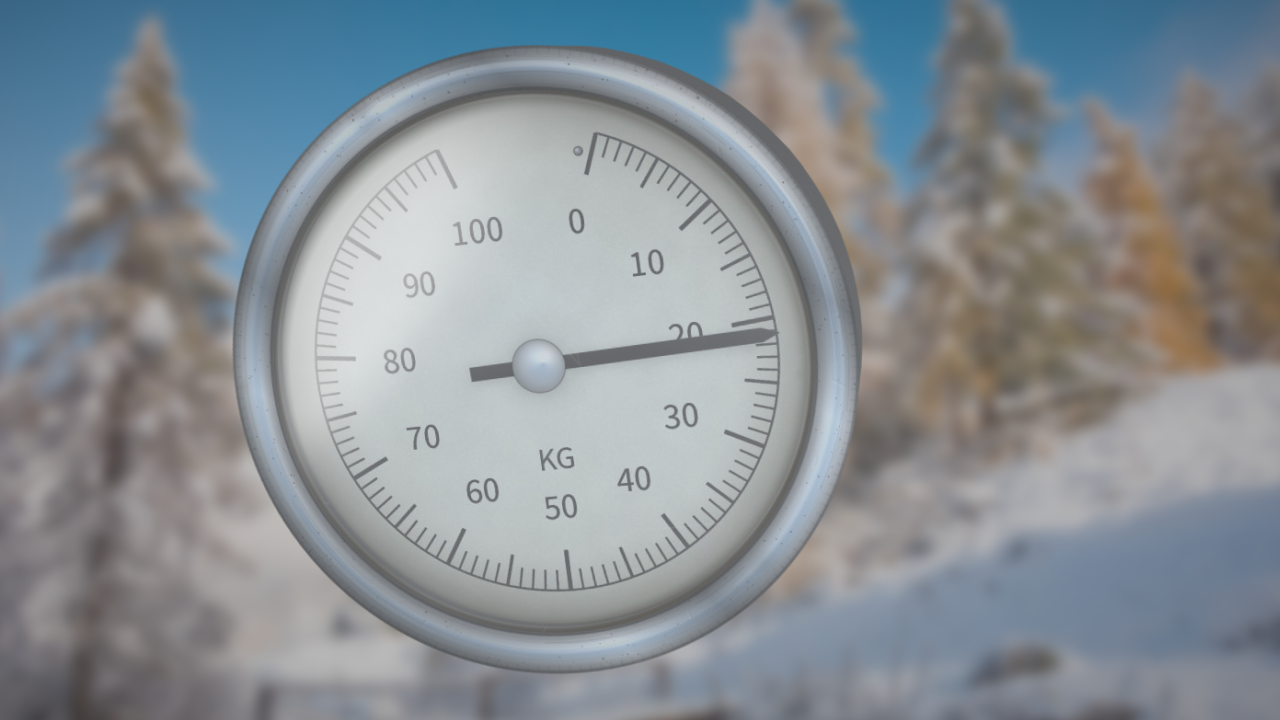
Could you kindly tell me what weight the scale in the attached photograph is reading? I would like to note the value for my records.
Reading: 21 kg
